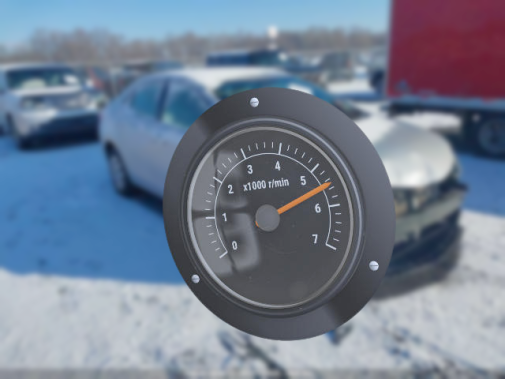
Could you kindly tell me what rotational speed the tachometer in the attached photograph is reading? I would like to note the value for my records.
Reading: 5500 rpm
